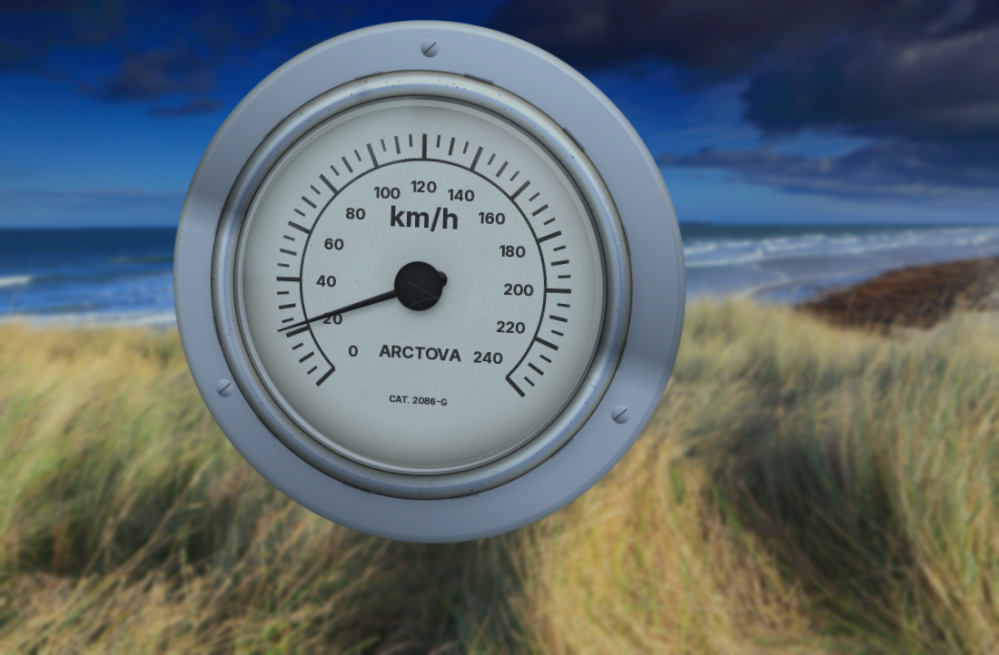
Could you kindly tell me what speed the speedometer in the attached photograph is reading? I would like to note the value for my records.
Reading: 22.5 km/h
